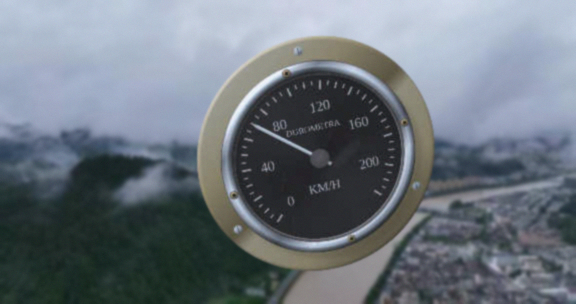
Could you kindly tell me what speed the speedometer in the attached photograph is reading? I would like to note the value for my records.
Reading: 70 km/h
